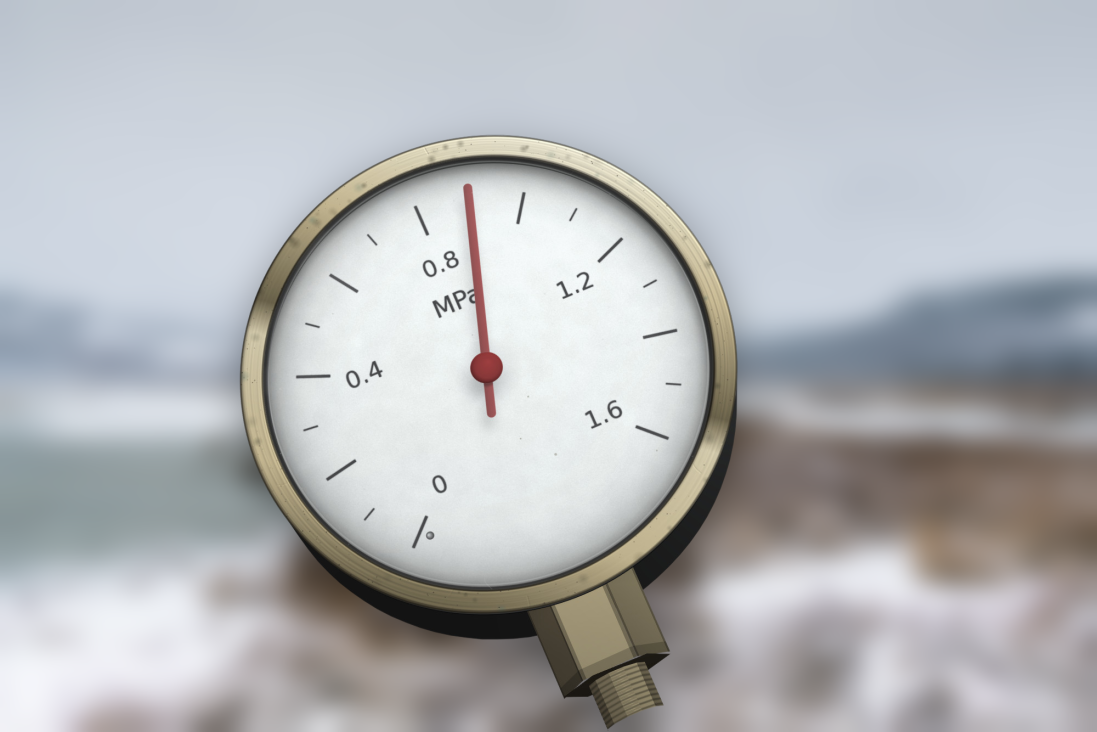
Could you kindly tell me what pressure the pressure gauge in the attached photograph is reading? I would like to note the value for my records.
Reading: 0.9 MPa
